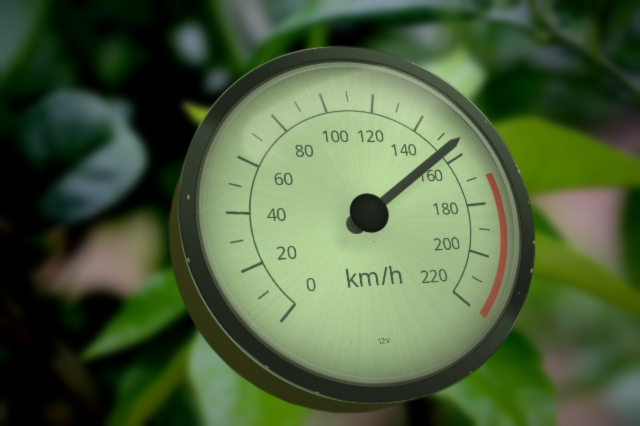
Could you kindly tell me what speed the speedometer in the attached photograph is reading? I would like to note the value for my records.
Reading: 155 km/h
